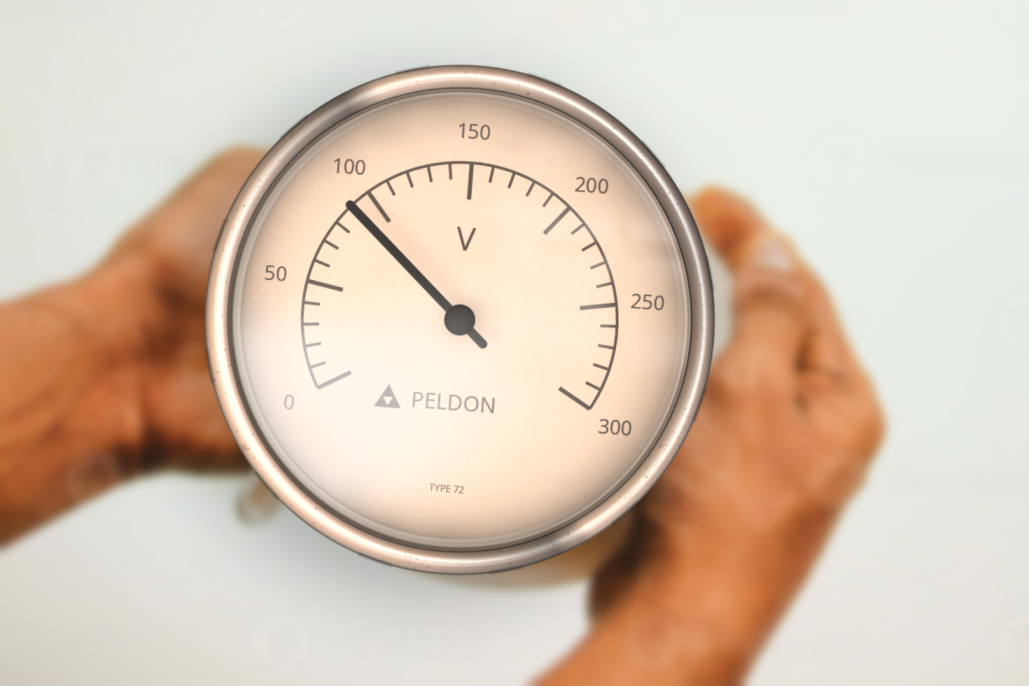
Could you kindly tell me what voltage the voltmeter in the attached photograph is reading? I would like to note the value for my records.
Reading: 90 V
